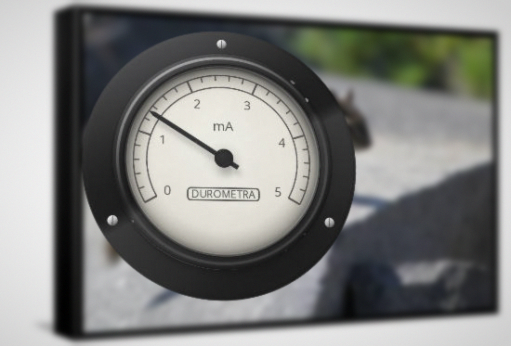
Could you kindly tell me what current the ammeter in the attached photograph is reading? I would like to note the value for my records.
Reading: 1.3 mA
